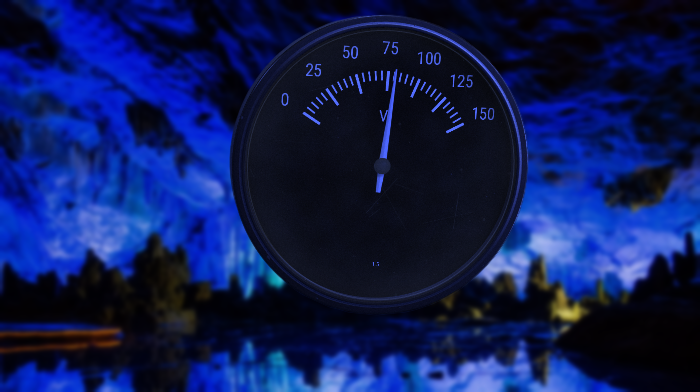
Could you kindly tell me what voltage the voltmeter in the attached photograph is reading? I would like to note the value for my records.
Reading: 80 V
